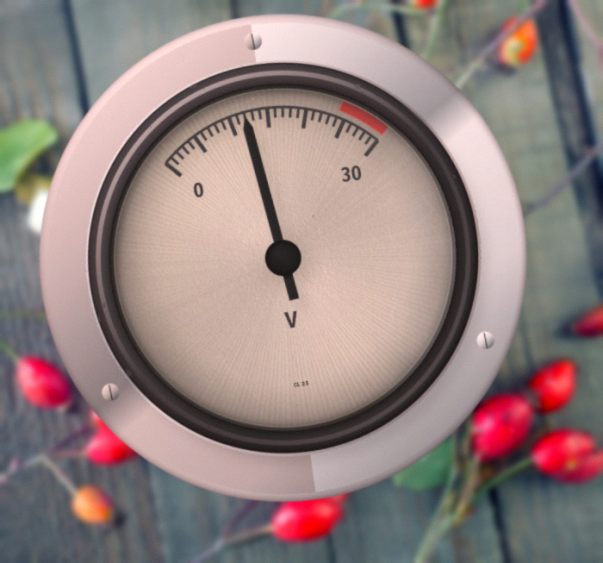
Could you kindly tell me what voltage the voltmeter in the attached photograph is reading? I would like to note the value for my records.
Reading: 12 V
